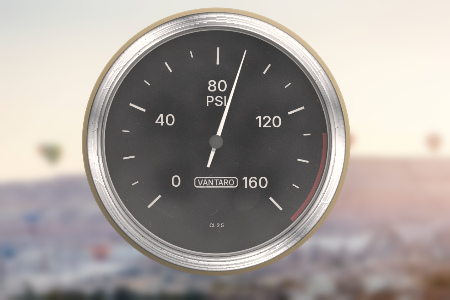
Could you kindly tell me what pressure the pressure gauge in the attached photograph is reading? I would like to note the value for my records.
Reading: 90 psi
